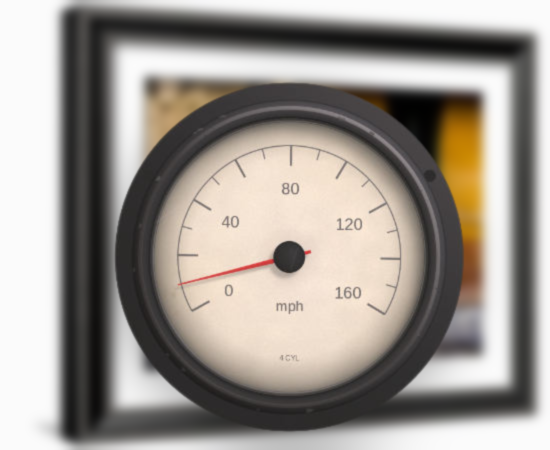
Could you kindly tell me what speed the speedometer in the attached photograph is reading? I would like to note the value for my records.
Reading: 10 mph
